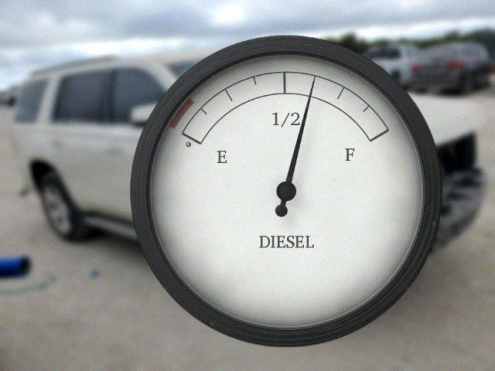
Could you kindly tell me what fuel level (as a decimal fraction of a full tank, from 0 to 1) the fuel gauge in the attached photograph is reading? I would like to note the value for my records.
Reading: 0.625
